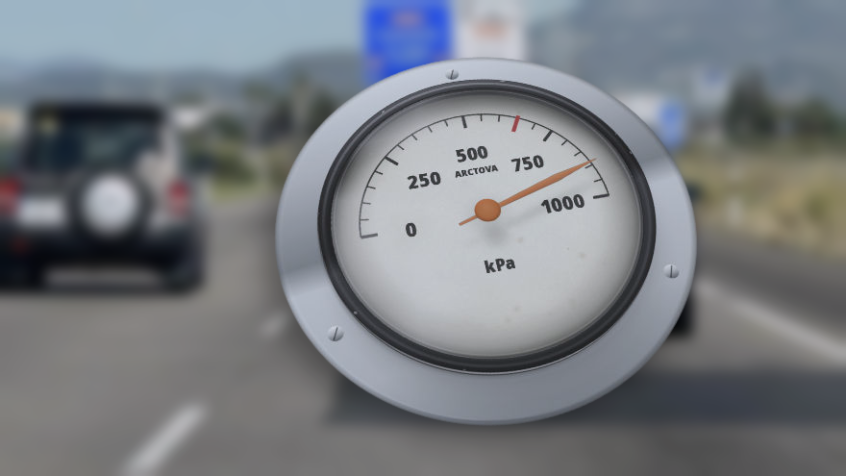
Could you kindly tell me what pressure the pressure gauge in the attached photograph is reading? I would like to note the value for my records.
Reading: 900 kPa
